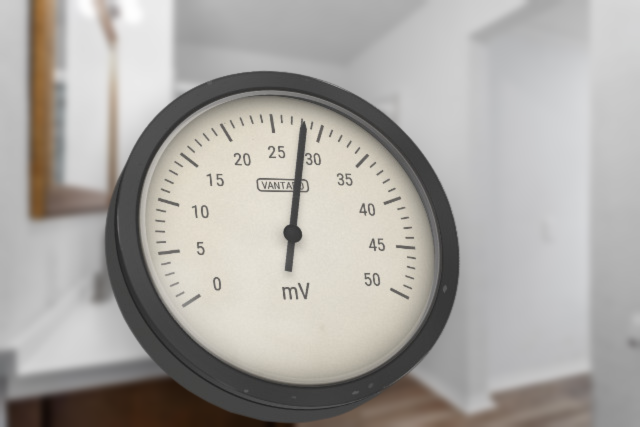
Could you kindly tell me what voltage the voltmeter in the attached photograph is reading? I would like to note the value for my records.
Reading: 28 mV
